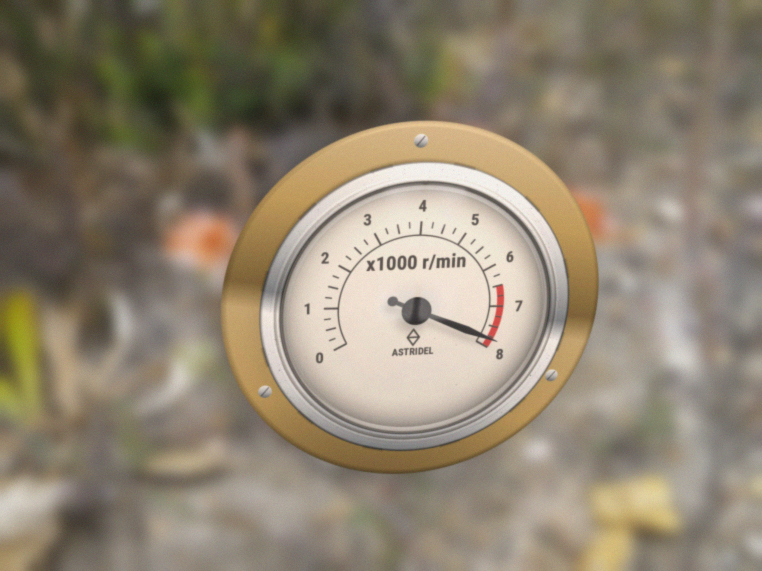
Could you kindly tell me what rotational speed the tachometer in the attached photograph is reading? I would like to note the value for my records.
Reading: 7750 rpm
